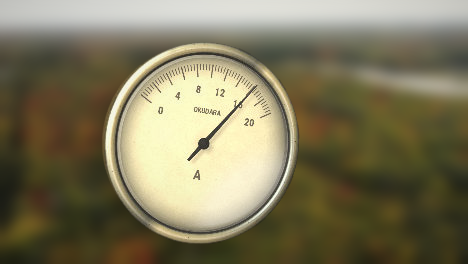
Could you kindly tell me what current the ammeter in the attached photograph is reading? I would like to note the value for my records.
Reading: 16 A
